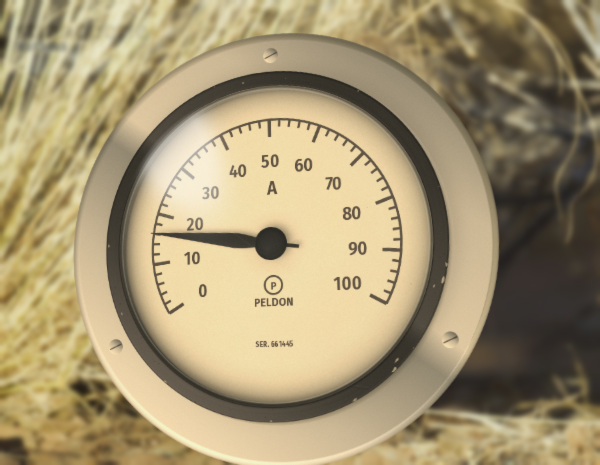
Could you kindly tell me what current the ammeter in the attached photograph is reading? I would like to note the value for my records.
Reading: 16 A
